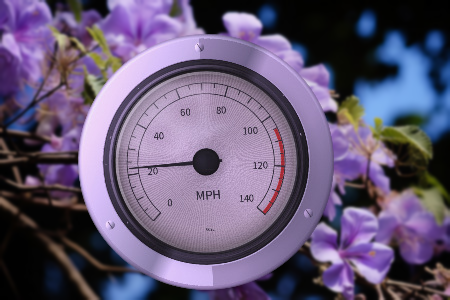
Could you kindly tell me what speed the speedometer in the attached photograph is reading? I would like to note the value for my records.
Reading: 22.5 mph
